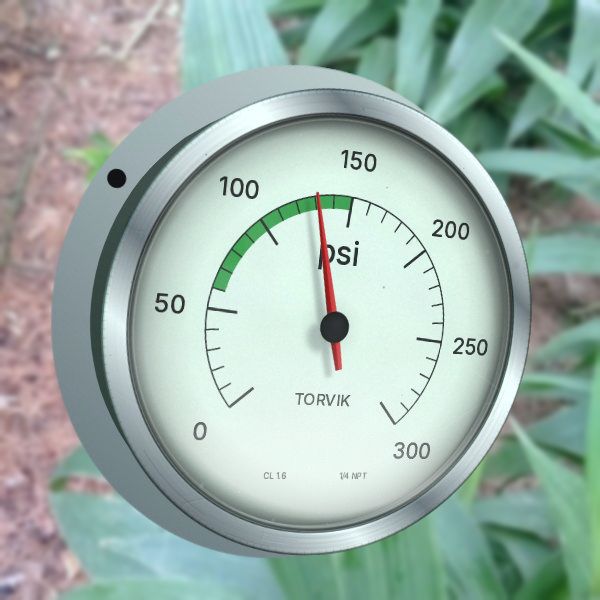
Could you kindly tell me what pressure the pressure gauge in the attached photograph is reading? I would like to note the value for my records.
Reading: 130 psi
